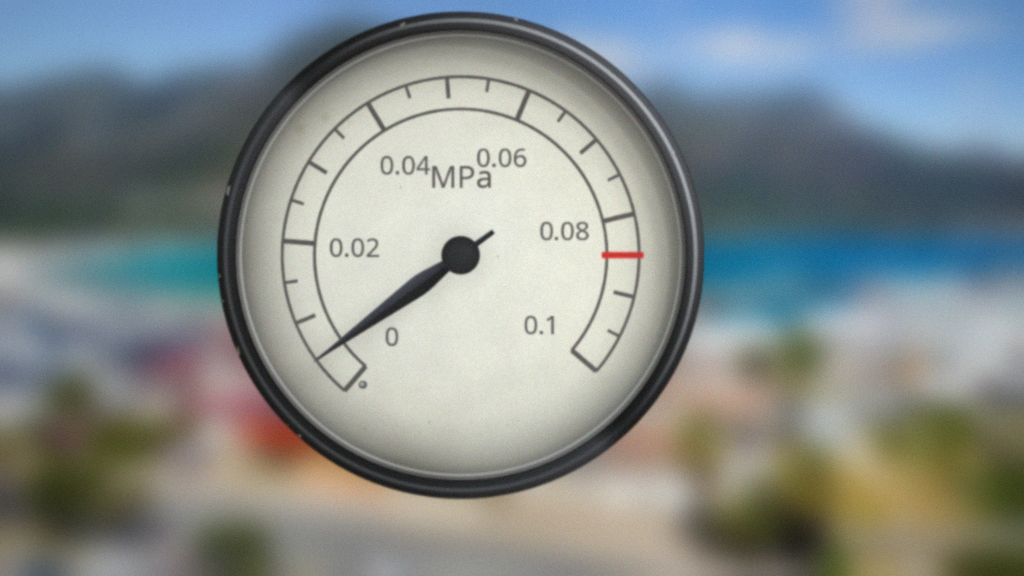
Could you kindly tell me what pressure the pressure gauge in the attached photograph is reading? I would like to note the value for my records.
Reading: 0.005 MPa
